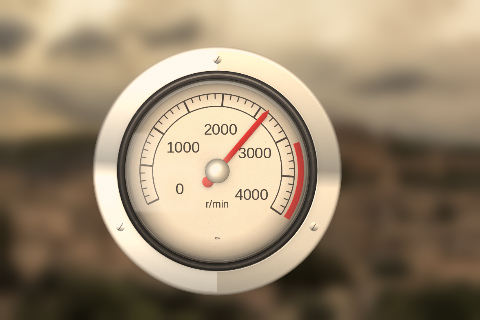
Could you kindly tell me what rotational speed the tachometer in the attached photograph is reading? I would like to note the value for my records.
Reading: 2600 rpm
